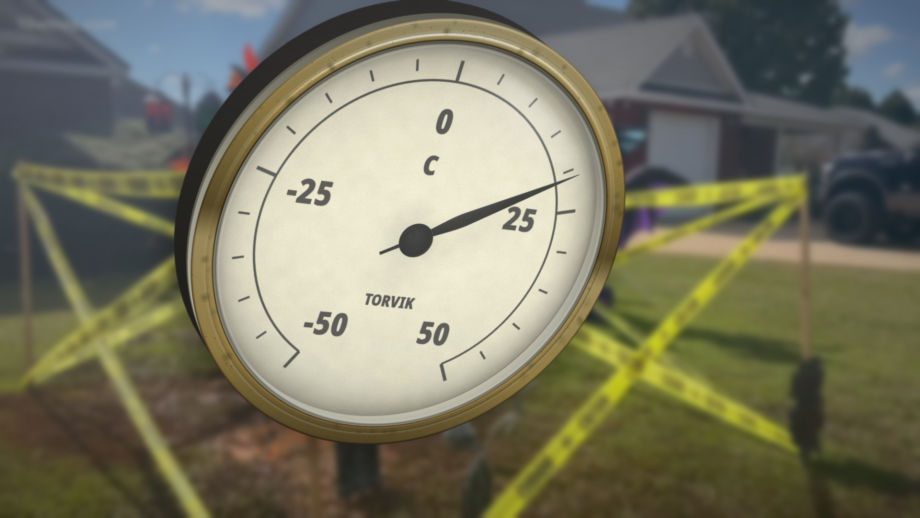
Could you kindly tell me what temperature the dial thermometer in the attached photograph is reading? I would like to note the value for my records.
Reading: 20 °C
